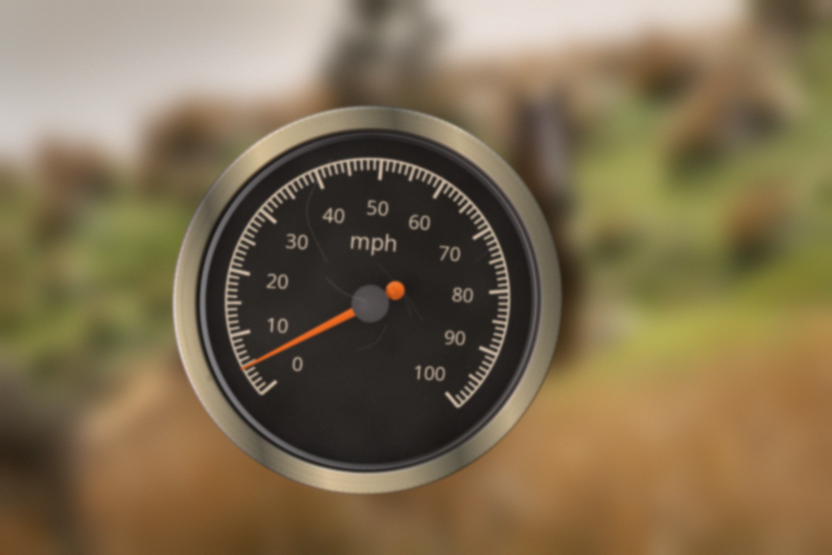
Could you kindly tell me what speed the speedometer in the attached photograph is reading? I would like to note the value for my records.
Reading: 5 mph
